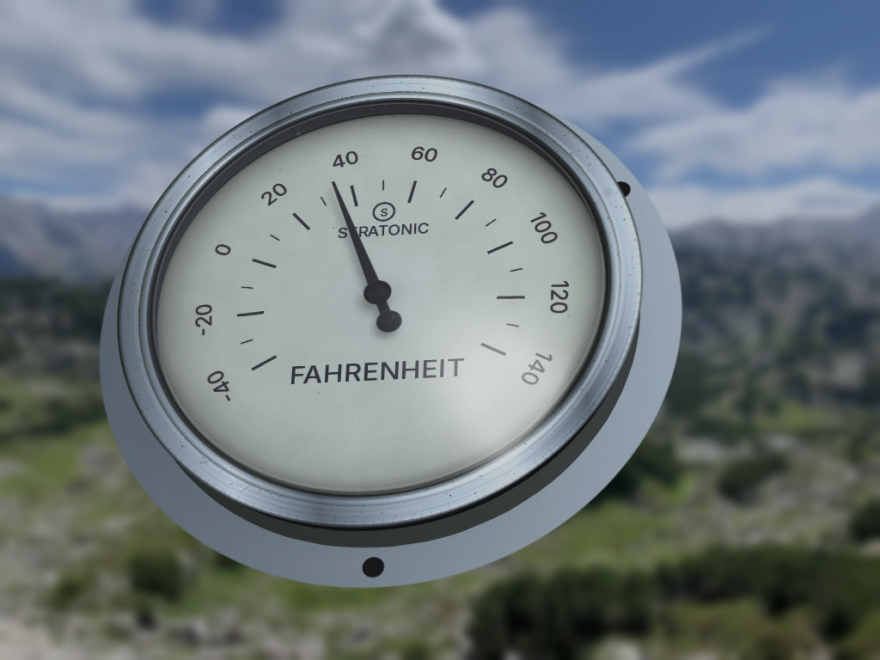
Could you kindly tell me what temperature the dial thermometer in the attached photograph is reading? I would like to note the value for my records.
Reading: 35 °F
